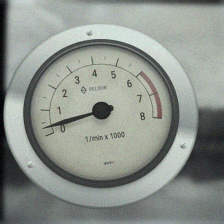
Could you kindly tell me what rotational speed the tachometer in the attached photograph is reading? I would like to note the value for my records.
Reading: 250 rpm
